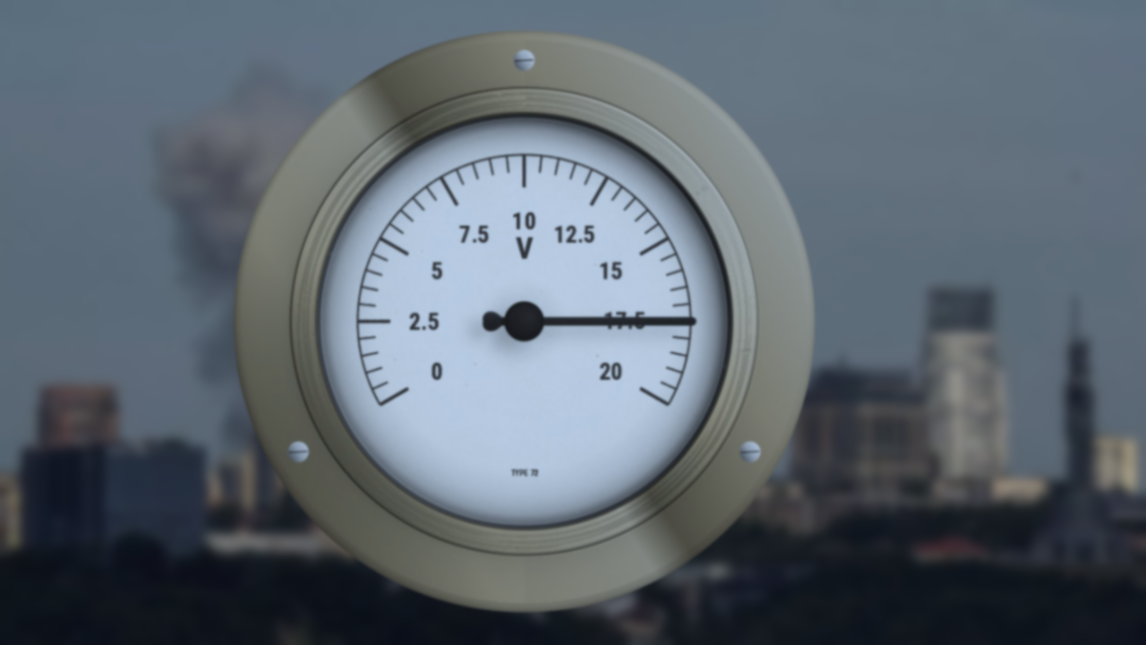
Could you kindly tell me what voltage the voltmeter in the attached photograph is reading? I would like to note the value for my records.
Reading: 17.5 V
